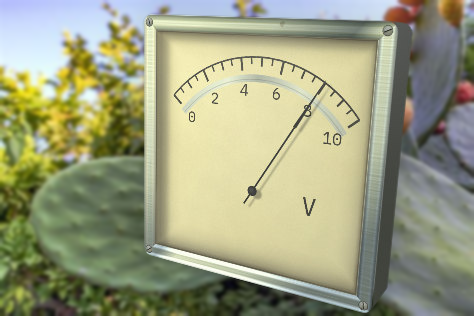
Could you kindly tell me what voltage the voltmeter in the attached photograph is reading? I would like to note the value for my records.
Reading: 8 V
